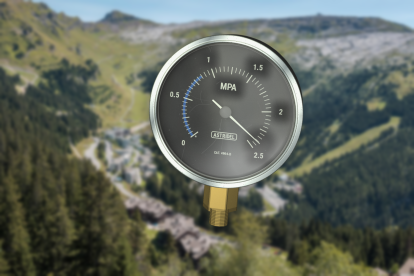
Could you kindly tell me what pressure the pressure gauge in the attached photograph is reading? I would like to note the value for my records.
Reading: 2.4 MPa
